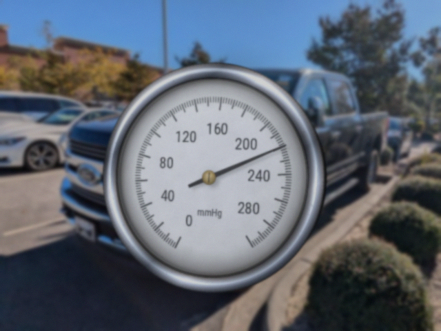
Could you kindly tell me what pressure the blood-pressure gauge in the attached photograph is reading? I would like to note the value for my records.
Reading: 220 mmHg
